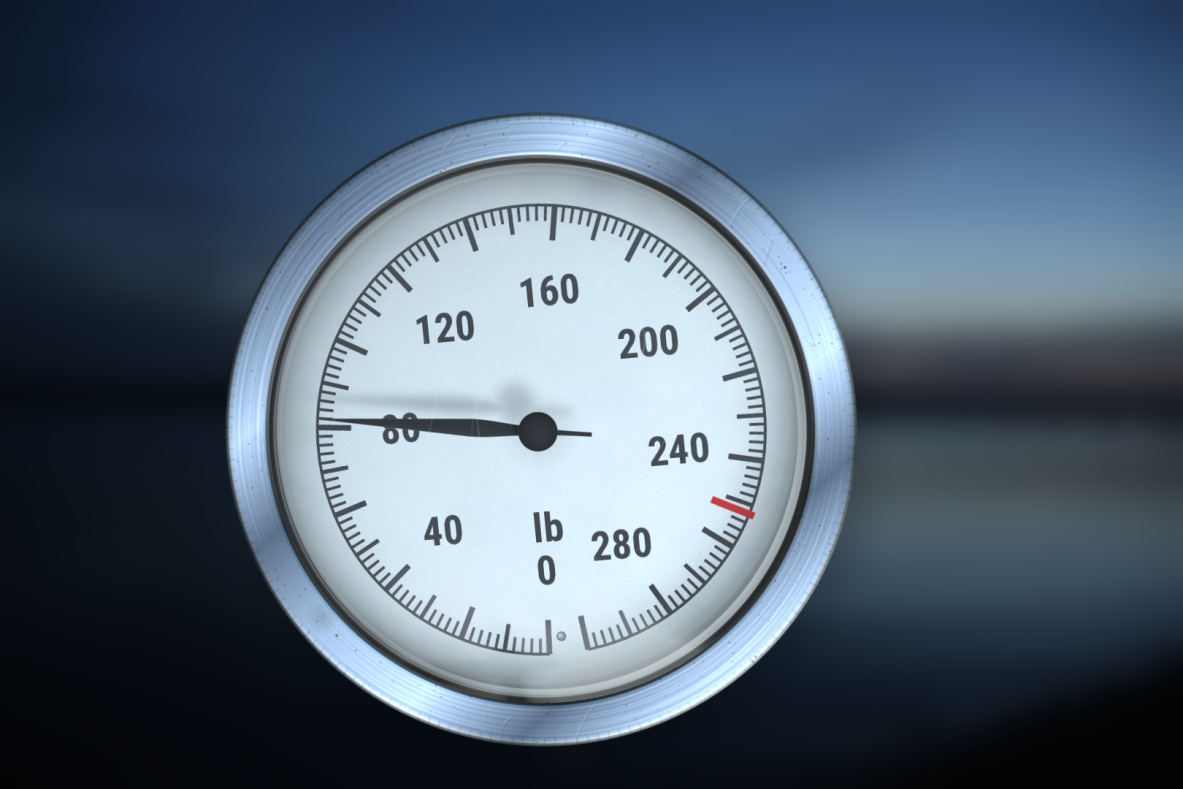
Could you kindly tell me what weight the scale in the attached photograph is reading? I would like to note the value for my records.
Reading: 82 lb
